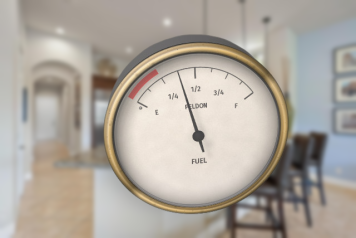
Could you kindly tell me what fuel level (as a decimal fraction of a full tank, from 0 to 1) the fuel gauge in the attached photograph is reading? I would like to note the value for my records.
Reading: 0.375
